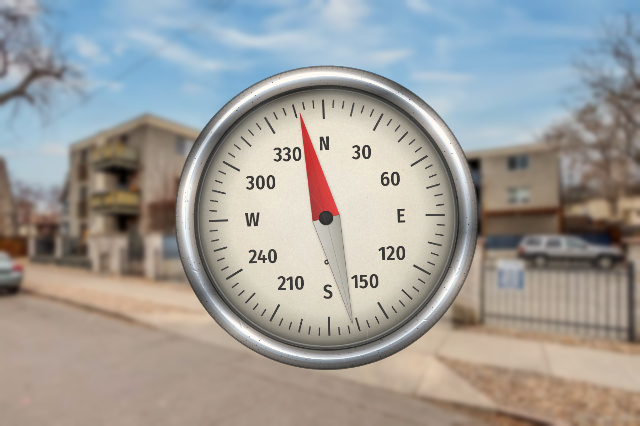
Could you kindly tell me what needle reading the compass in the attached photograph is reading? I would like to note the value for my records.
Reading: 347.5 °
